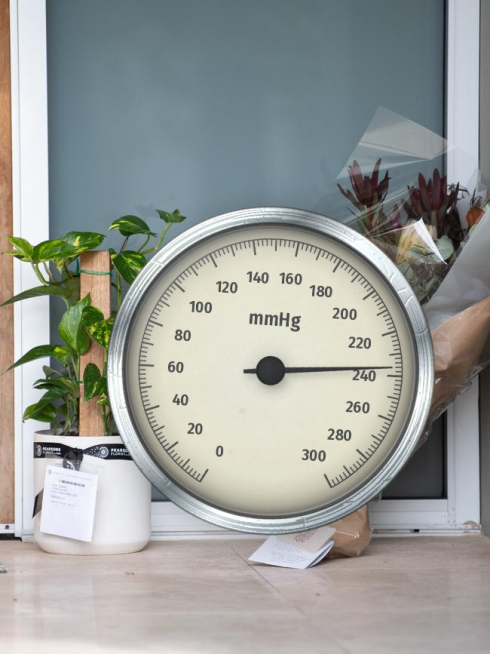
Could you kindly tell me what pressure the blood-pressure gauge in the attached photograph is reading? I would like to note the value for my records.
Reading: 236 mmHg
